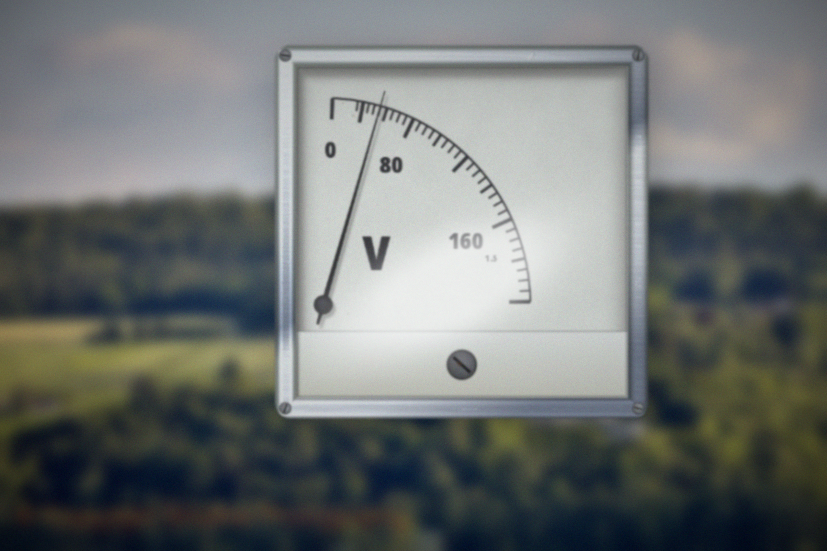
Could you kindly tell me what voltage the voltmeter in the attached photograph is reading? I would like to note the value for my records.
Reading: 55 V
